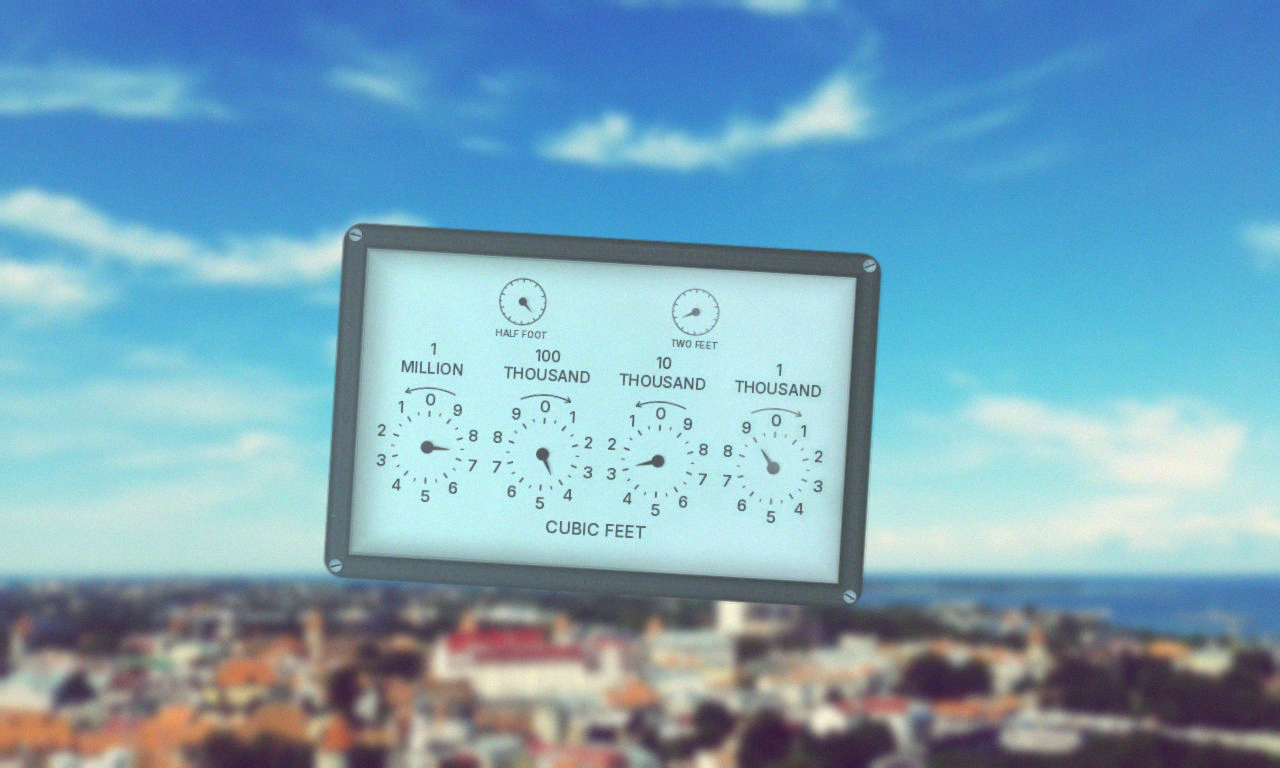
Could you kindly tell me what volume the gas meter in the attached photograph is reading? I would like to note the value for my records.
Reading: 742900 ft³
